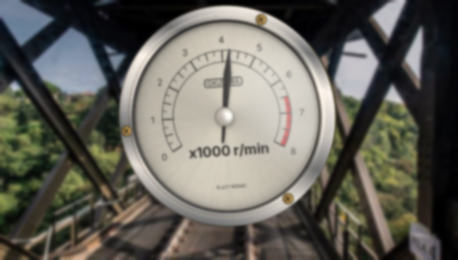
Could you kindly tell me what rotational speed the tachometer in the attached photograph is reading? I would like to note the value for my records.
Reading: 4250 rpm
